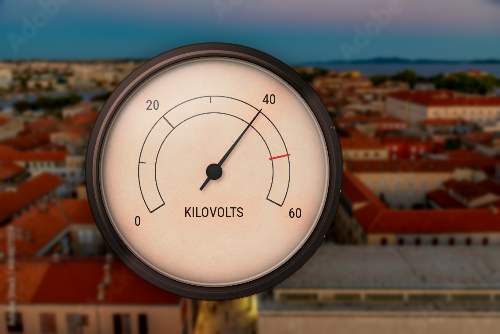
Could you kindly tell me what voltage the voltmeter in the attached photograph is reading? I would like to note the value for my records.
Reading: 40 kV
